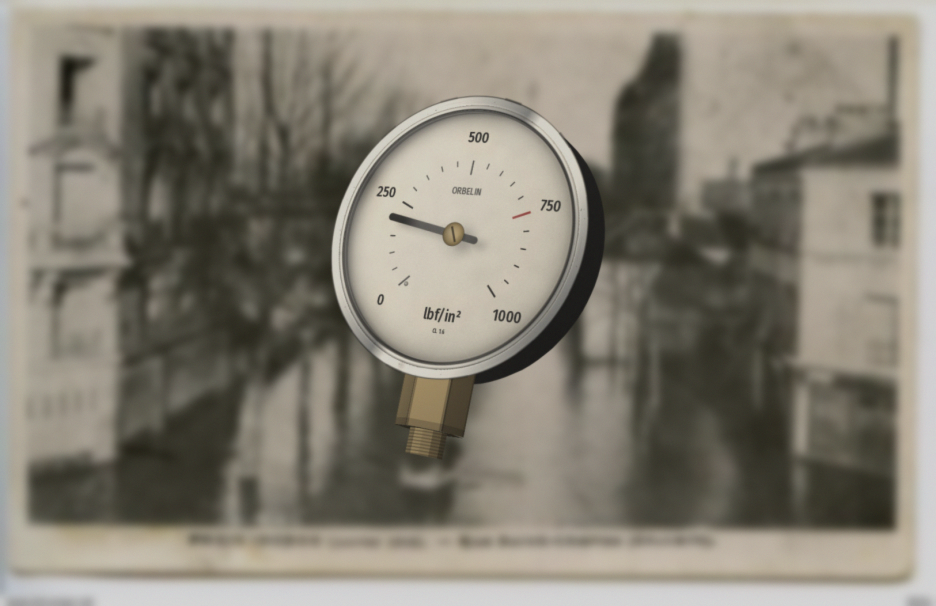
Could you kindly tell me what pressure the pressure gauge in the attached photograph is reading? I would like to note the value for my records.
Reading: 200 psi
